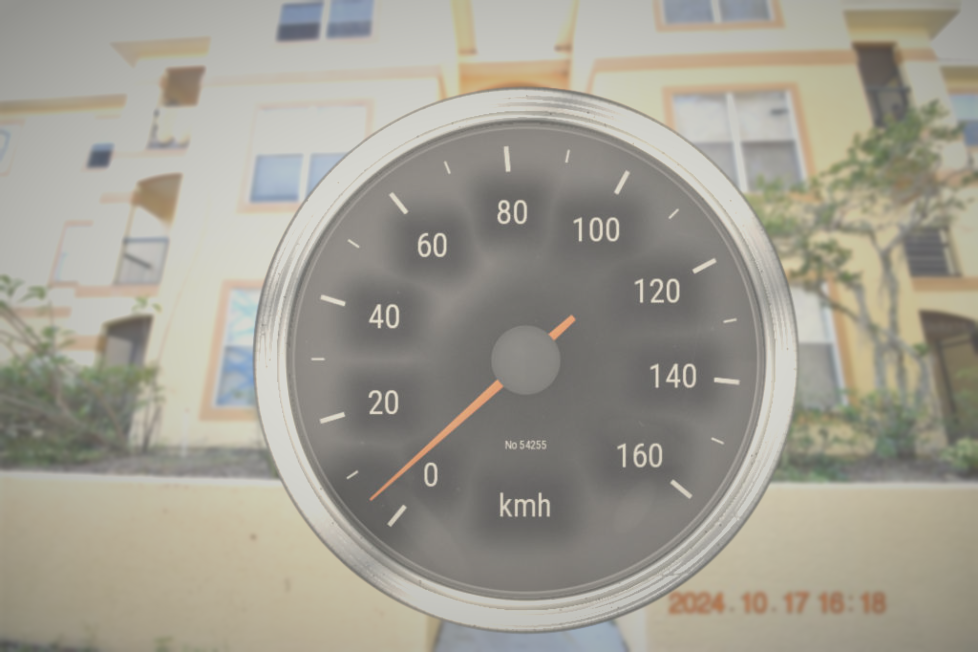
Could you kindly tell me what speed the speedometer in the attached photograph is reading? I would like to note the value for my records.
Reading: 5 km/h
